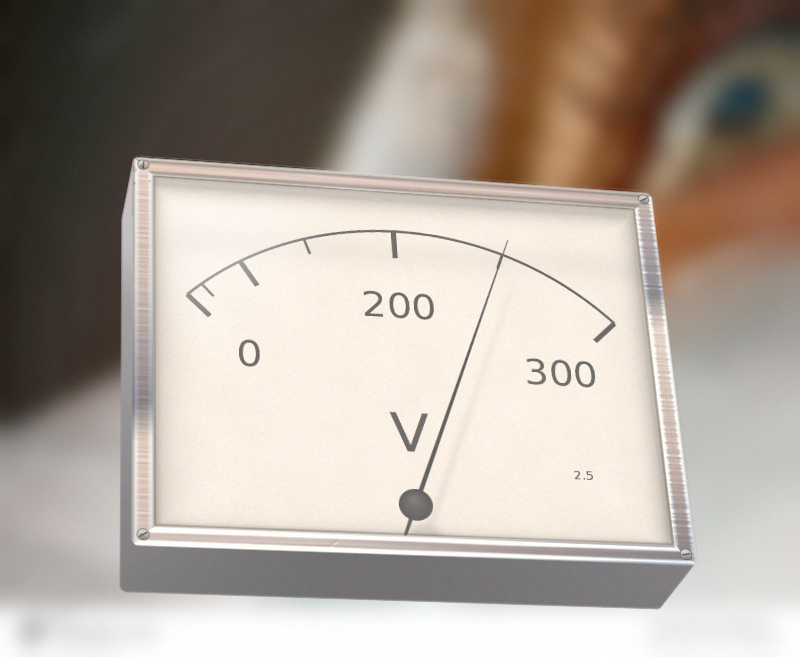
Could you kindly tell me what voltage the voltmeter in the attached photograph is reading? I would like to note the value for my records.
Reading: 250 V
